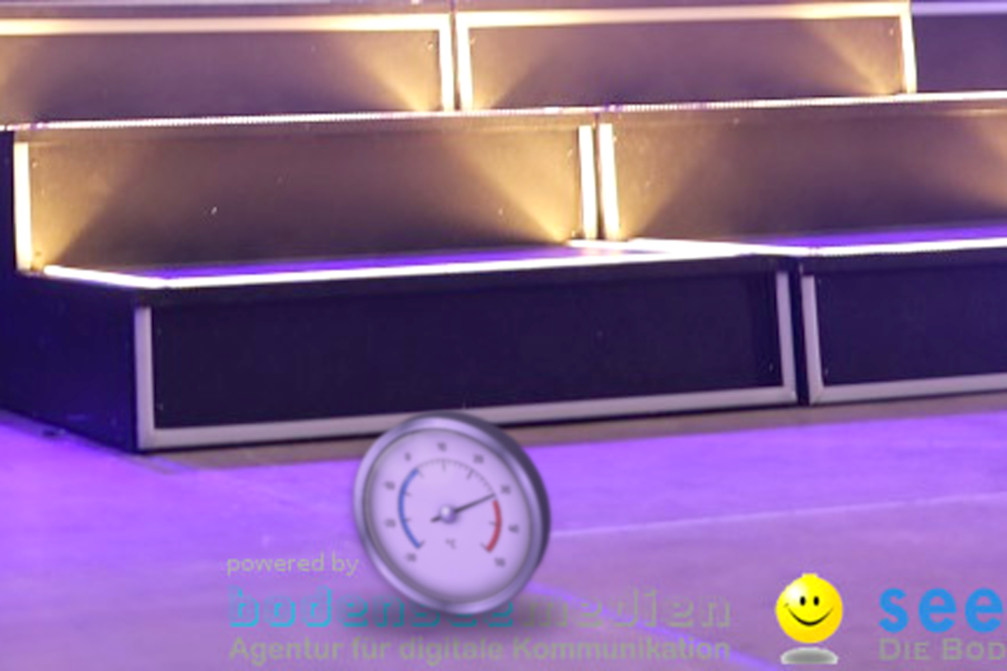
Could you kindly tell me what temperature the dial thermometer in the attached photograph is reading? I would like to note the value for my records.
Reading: 30 °C
